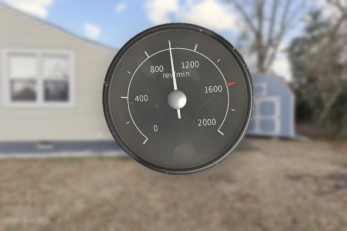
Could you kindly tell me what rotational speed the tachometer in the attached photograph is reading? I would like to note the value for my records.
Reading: 1000 rpm
